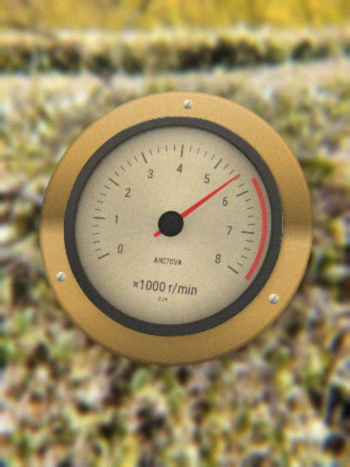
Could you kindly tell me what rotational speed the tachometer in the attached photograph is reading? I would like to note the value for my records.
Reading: 5600 rpm
